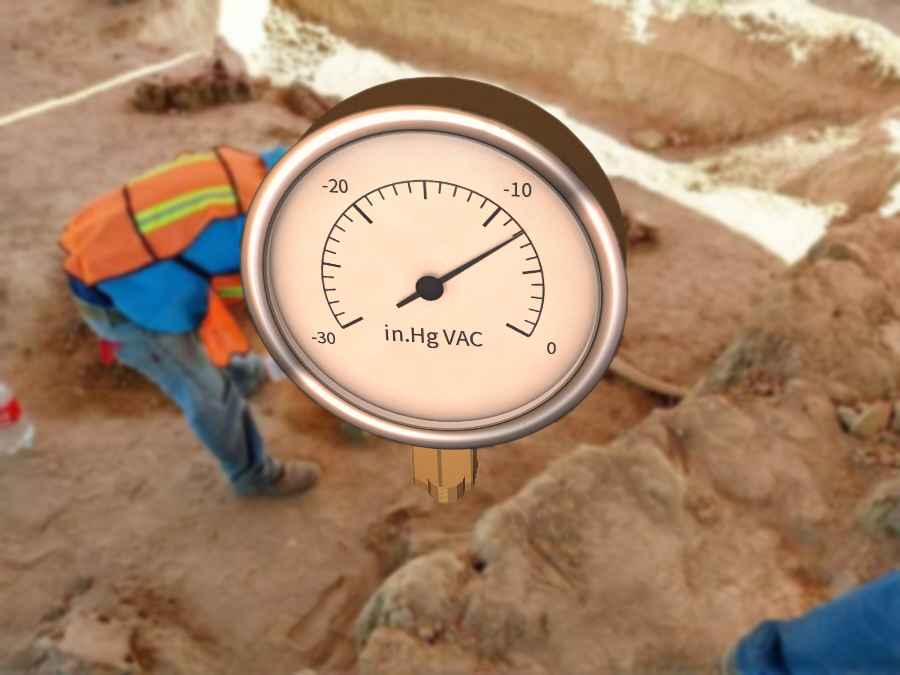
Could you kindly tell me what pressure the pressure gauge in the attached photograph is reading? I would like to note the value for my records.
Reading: -8 inHg
